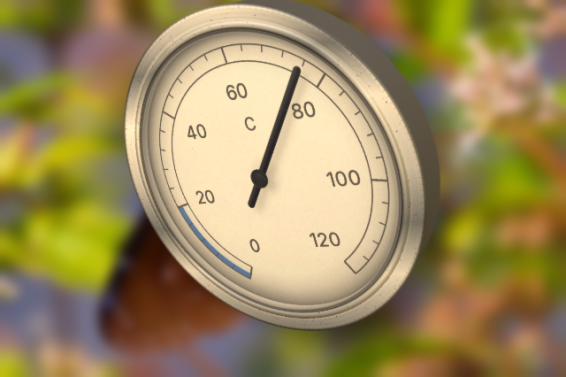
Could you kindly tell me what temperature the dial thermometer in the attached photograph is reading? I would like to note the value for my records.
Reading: 76 °C
